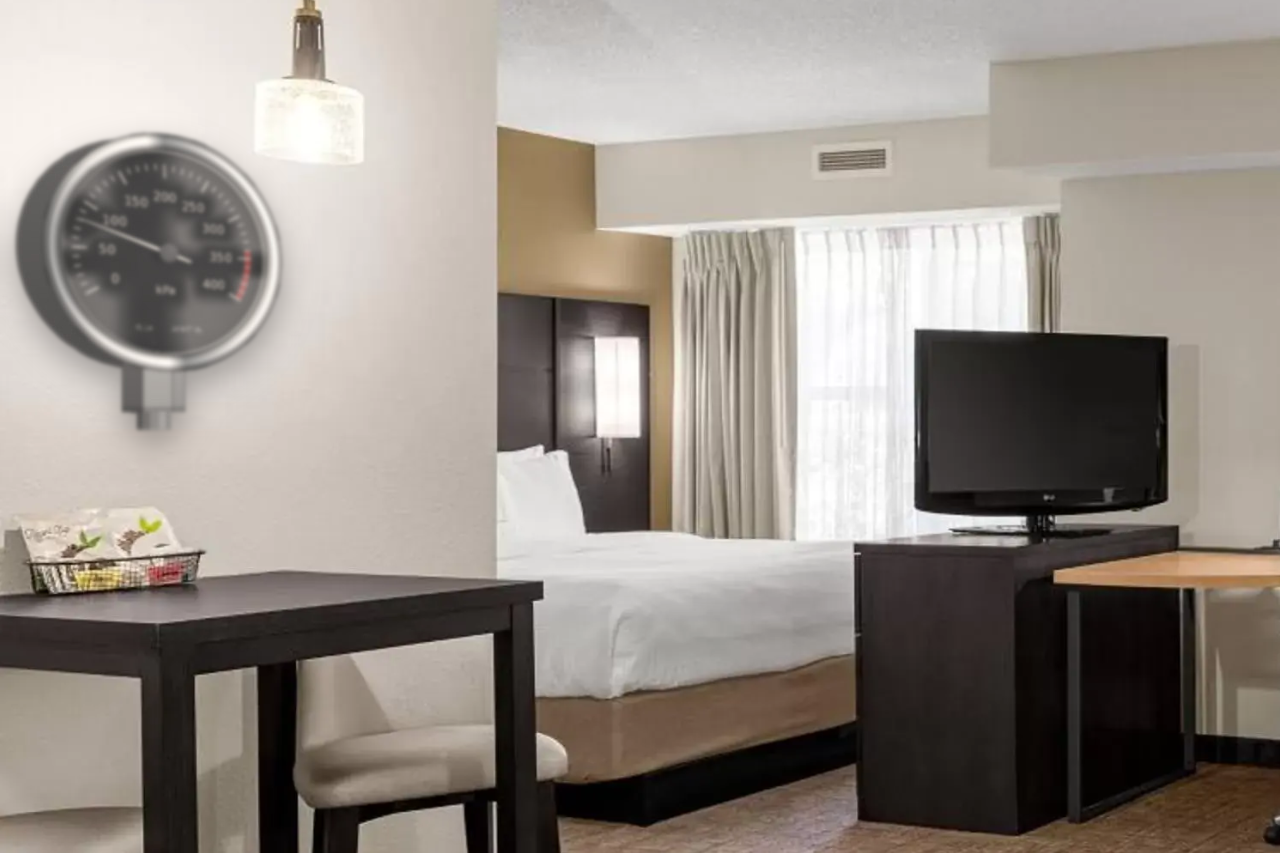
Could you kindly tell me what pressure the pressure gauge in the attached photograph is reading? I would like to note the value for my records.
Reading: 80 kPa
